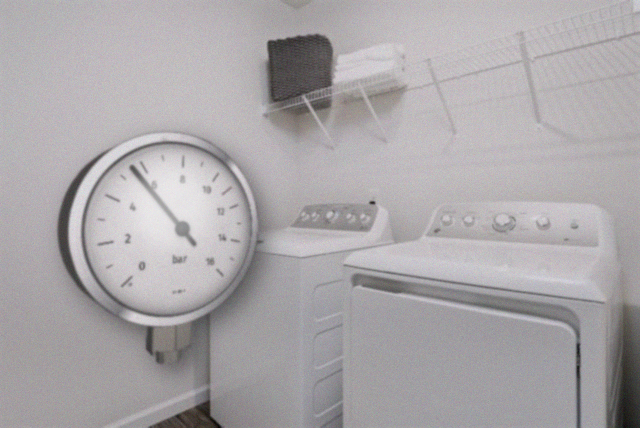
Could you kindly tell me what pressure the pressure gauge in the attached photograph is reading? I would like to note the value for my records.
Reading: 5.5 bar
